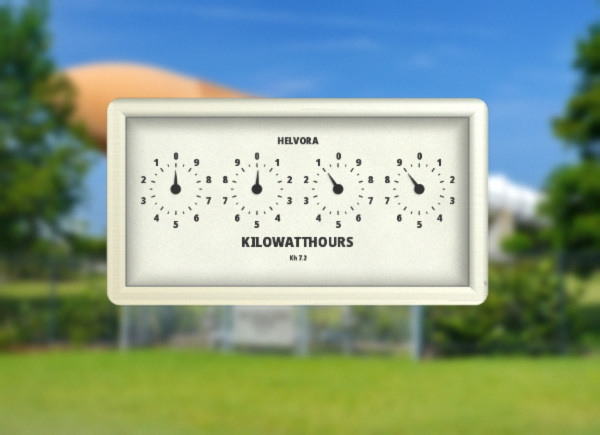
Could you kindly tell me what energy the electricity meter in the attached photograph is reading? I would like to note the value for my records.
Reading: 9 kWh
